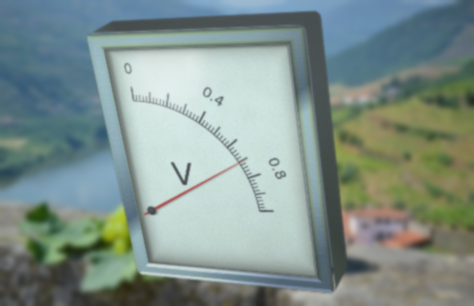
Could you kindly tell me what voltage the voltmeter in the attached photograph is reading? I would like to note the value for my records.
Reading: 0.7 V
